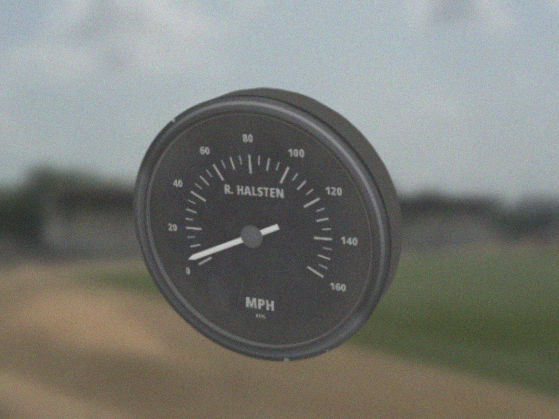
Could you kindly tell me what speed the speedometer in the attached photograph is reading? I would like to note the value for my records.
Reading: 5 mph
